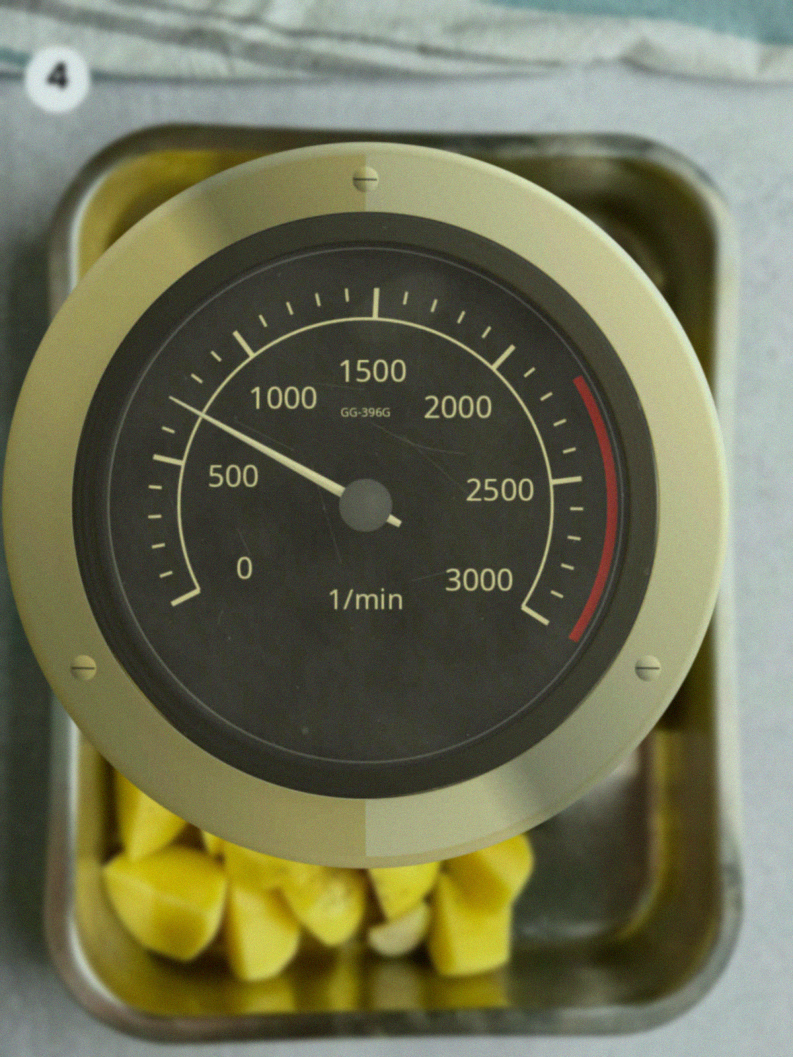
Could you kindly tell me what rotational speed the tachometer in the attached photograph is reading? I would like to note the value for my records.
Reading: 700 rpm
